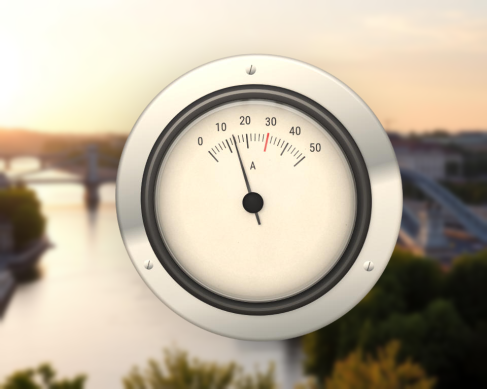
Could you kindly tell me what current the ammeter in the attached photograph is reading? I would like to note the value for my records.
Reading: 14 A
